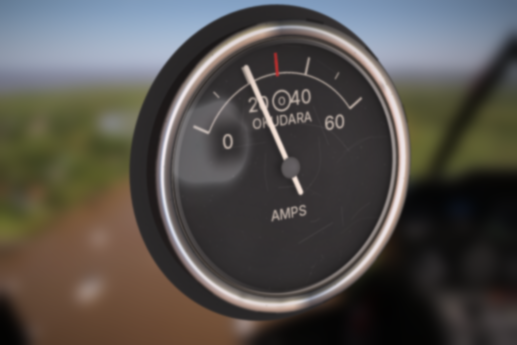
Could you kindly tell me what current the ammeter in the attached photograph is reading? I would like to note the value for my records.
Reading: 20 A
